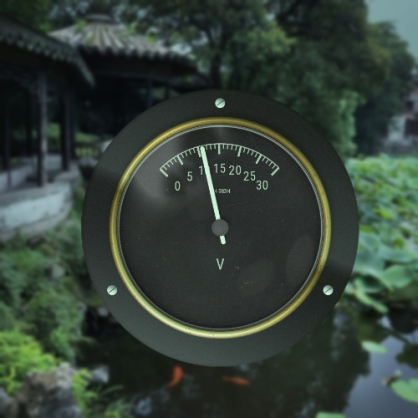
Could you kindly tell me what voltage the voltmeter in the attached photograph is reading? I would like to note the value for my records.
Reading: 11 V
